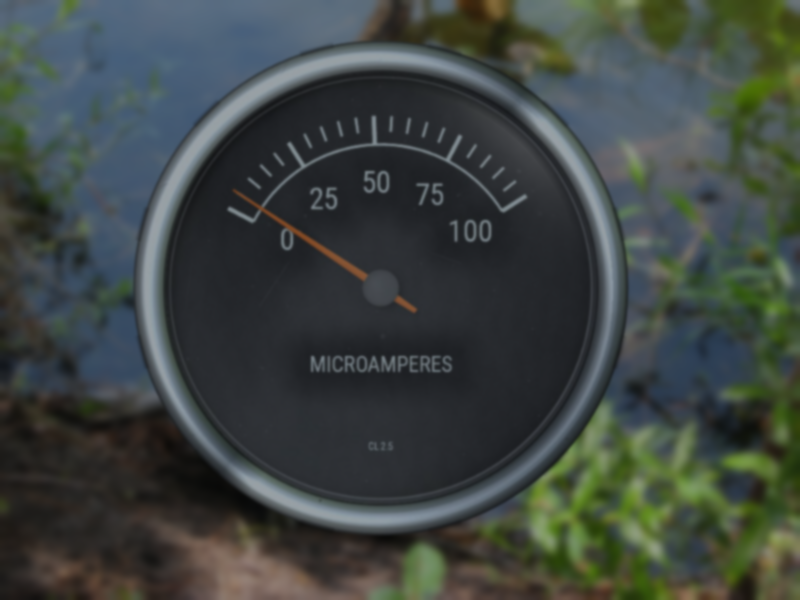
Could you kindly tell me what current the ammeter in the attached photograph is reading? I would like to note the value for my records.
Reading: 5 µA
